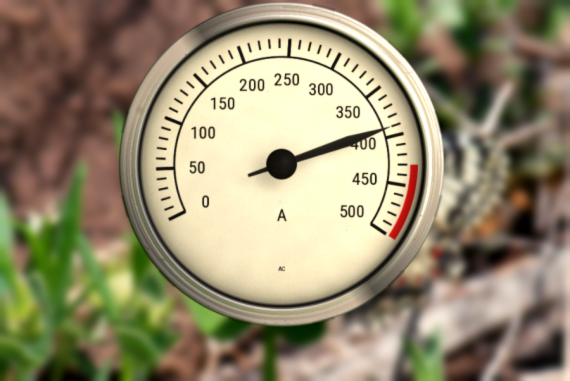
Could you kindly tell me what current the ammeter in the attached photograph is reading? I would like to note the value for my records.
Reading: 390 A
